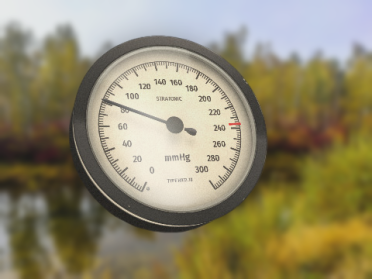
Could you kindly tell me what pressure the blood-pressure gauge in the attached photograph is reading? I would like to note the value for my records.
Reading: 80 mmHg
